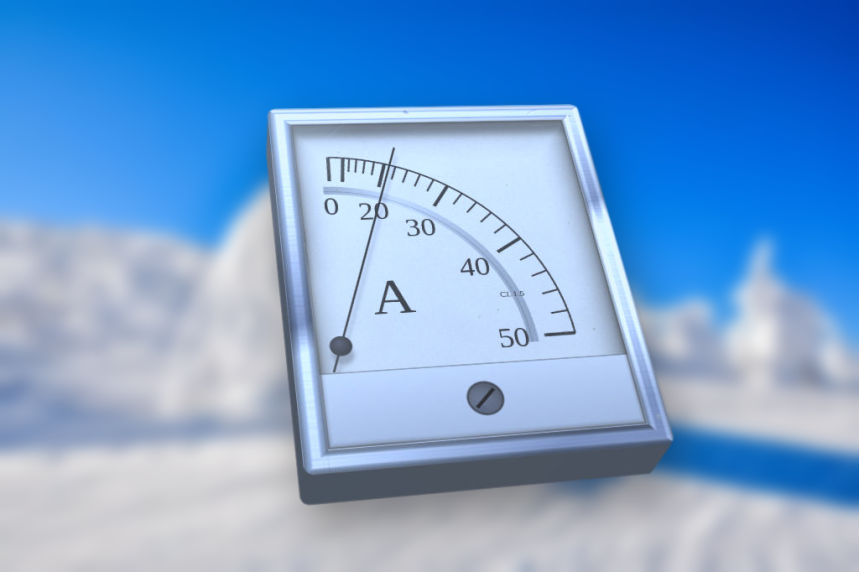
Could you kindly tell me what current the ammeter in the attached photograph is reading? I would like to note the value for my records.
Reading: 21 A
